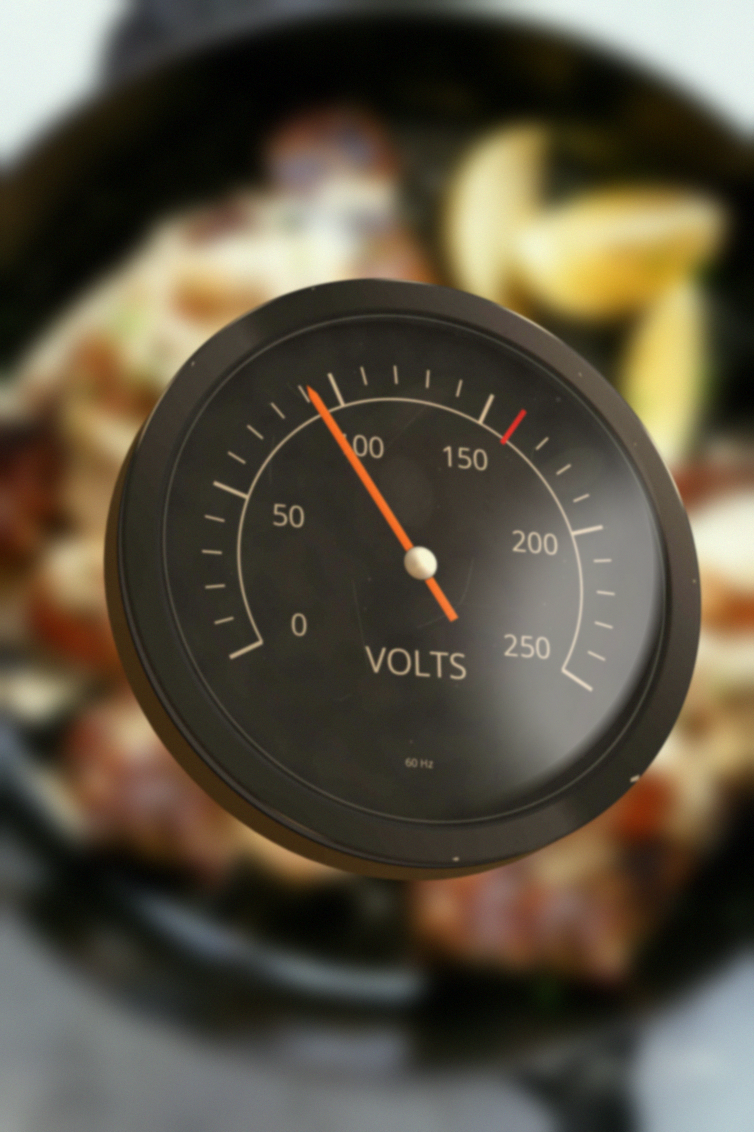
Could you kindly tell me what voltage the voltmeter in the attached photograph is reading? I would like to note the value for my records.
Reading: 90 V
